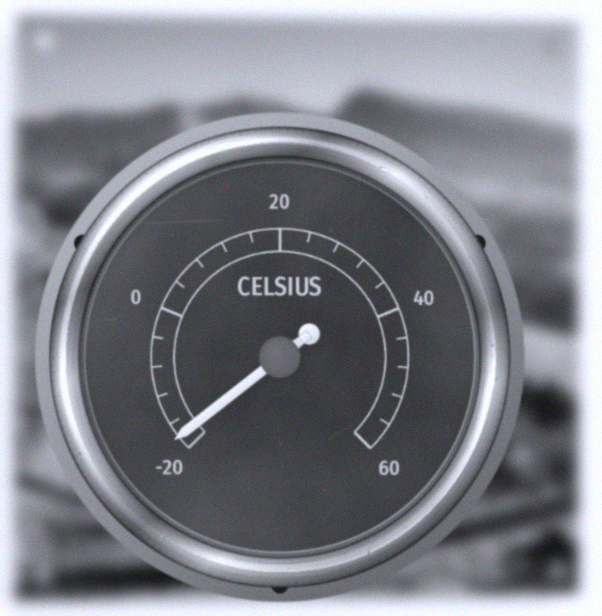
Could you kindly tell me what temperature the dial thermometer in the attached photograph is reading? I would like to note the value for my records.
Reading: -18 °C
